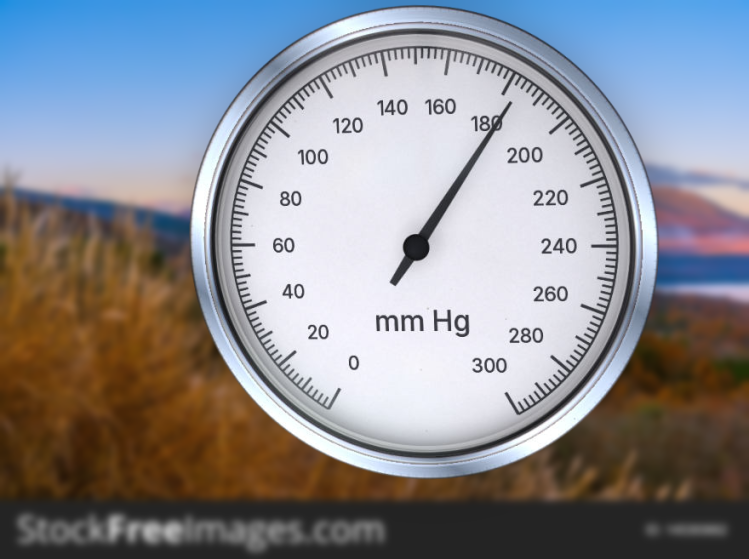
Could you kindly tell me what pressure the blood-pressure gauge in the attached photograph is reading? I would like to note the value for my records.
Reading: 184 mmHg
